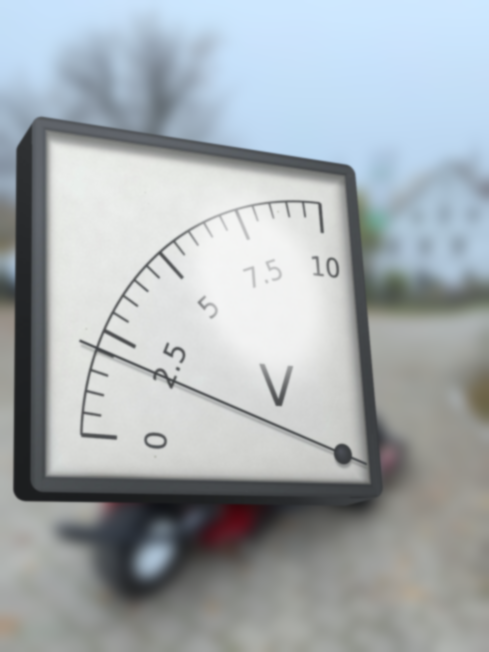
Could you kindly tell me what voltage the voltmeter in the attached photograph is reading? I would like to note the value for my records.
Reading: 2 V
